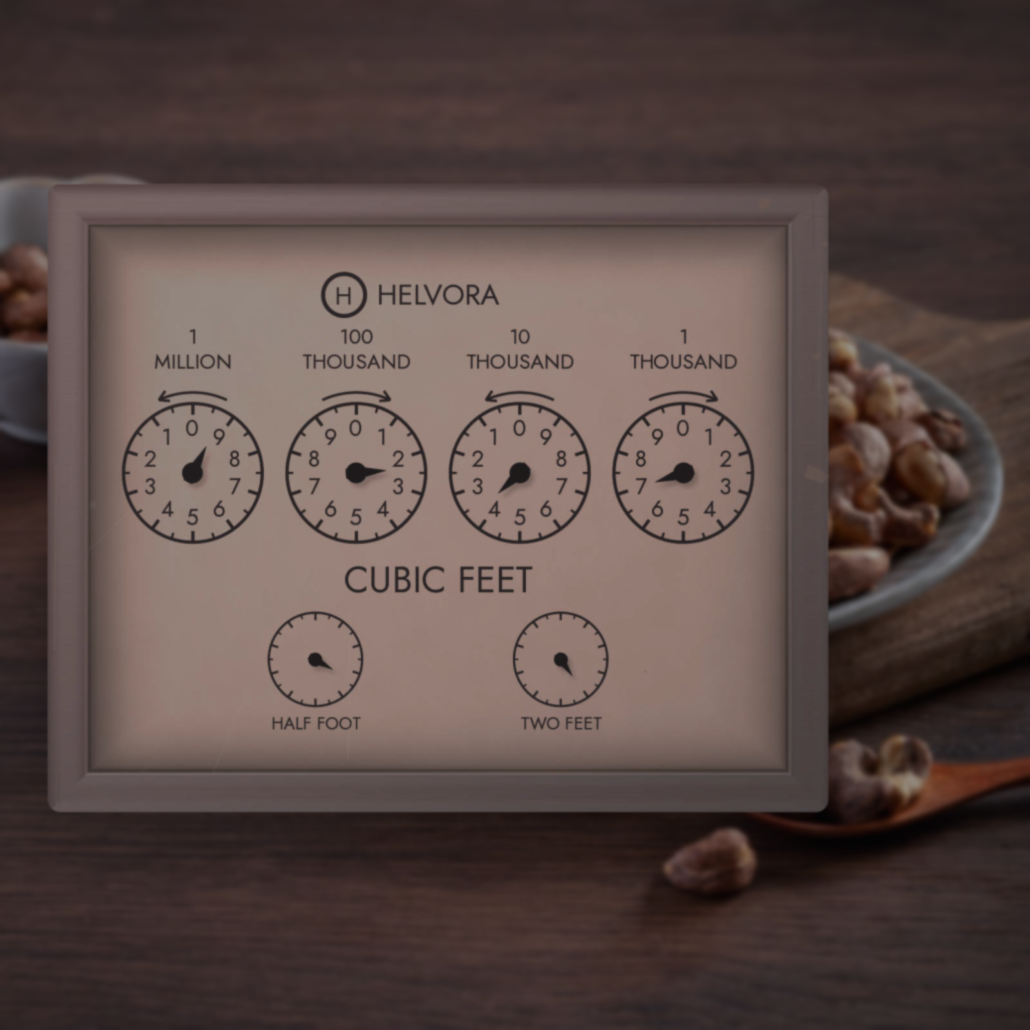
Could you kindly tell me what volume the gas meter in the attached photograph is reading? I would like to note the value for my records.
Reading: 923700 ft³
